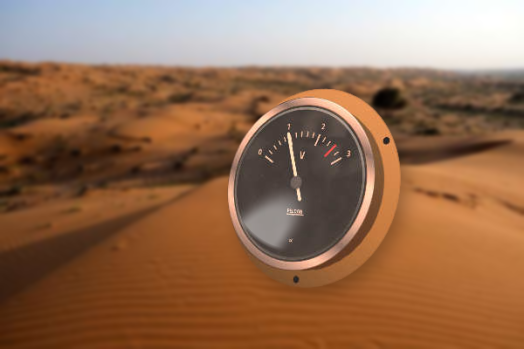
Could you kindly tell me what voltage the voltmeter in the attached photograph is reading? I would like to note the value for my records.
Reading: 1 V
